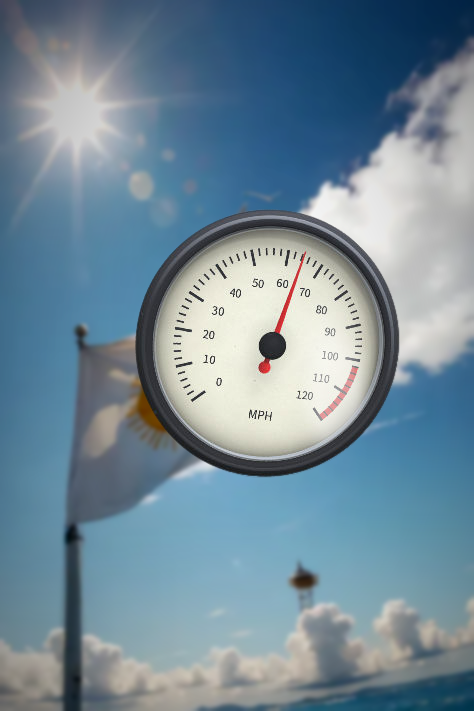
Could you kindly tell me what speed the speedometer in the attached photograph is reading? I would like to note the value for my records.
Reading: 64 mph
